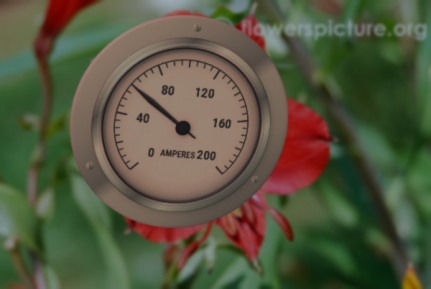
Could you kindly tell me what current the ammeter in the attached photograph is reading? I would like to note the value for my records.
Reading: 60 A
